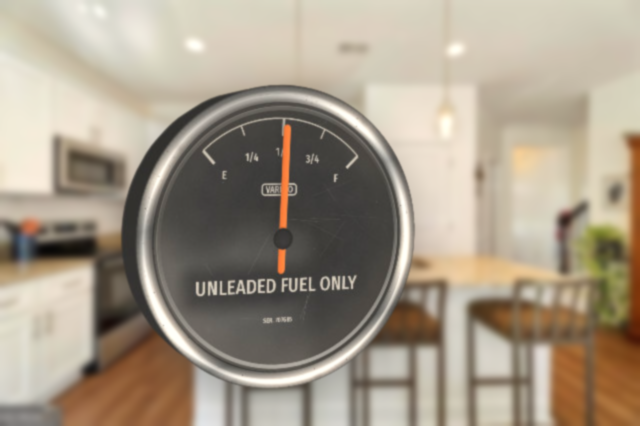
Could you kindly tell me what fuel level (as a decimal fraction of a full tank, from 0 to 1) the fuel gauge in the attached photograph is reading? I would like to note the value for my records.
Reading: 0.5
